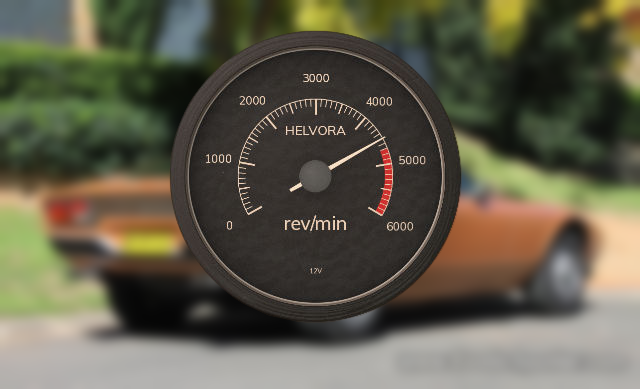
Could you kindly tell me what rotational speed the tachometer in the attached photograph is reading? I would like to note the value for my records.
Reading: 4500 rpm
